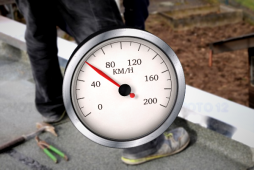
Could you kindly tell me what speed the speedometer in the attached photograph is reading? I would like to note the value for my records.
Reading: 60 km/h
